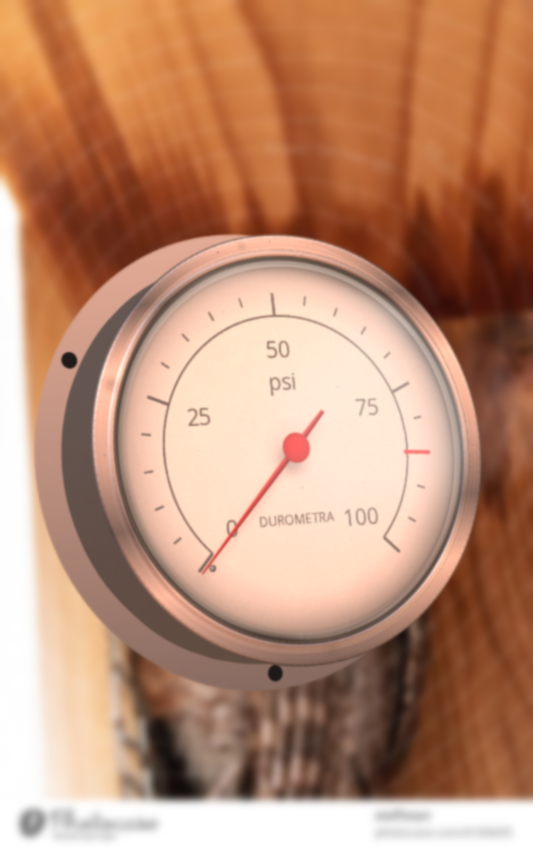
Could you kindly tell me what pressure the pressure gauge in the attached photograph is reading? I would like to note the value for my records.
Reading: 0 psi
